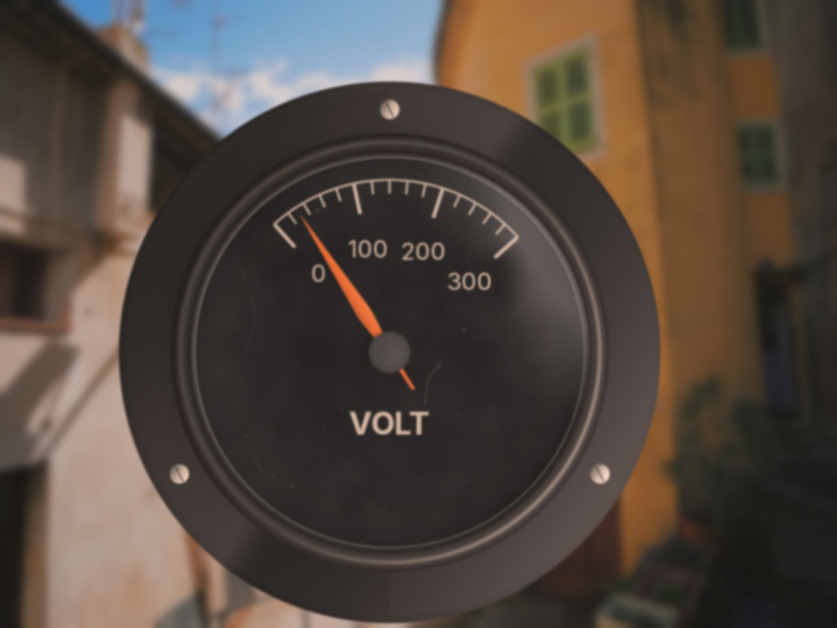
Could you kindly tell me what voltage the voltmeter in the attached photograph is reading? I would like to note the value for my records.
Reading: 30 V
